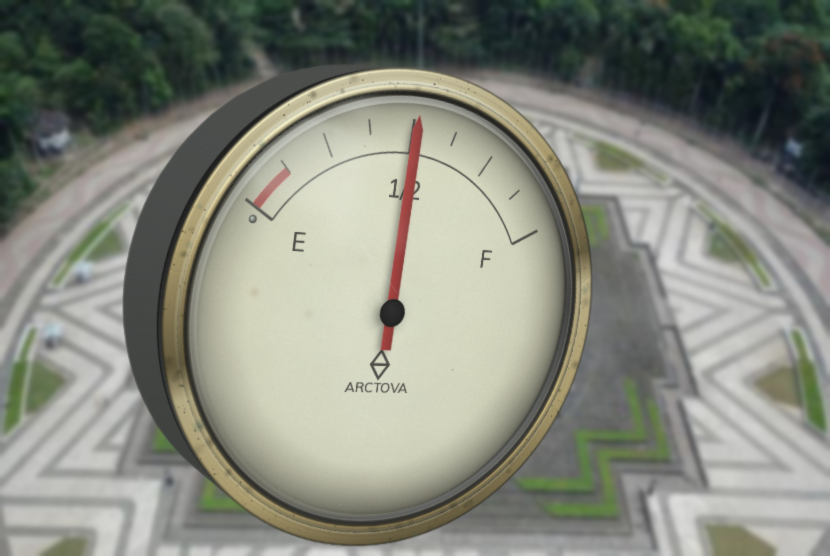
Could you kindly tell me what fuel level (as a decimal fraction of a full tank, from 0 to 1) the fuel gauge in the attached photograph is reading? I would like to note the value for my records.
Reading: 0.5
